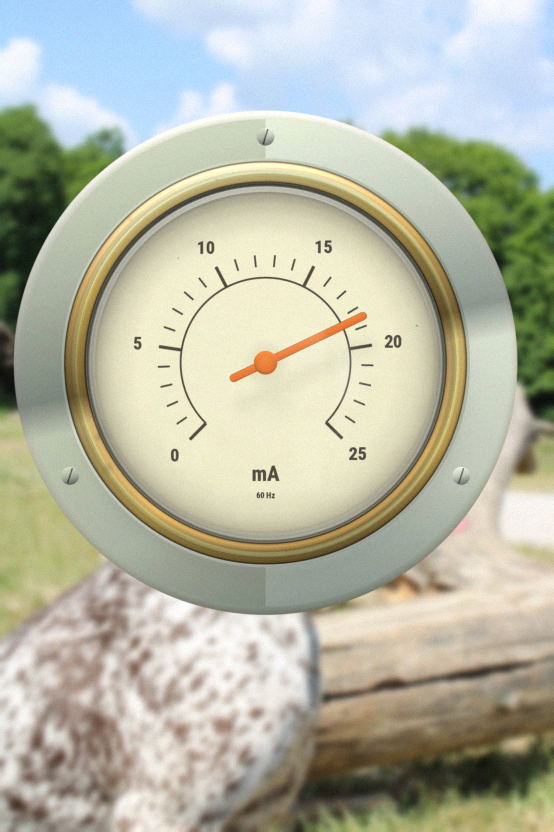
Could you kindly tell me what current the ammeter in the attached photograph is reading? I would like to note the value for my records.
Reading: 18.5 mA
